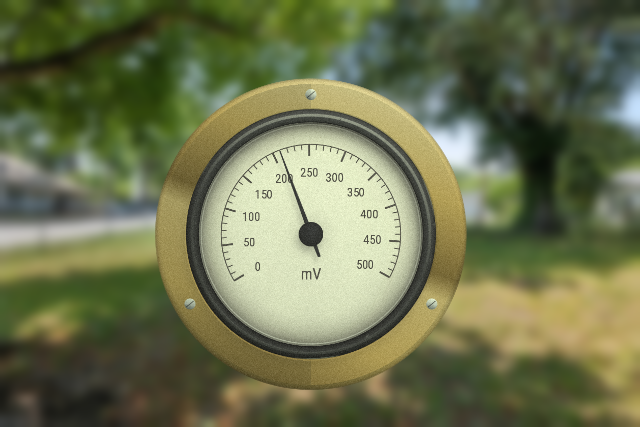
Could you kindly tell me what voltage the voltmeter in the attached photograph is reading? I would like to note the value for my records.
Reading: 210 mV
